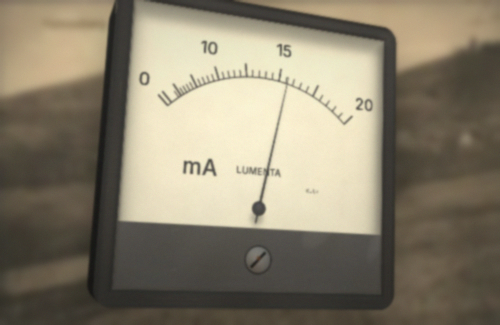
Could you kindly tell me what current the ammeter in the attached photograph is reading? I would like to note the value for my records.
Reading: 15.5 mA
